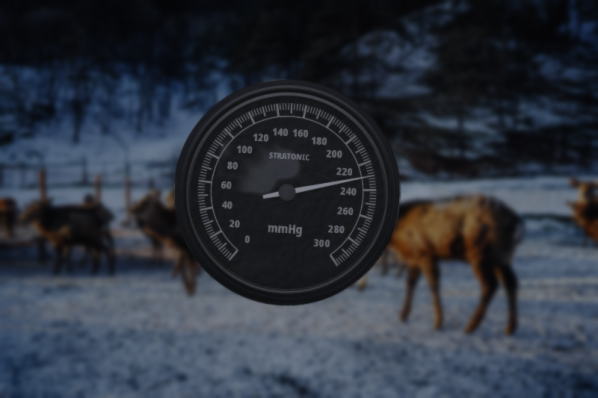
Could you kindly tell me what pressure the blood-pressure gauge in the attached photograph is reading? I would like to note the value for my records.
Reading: 230 mmHg
